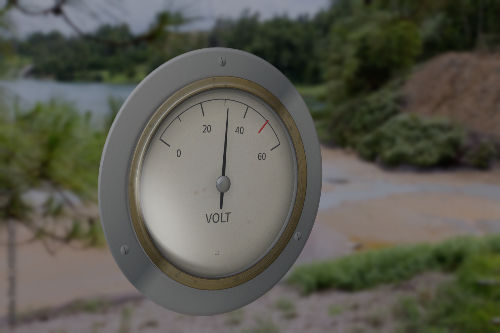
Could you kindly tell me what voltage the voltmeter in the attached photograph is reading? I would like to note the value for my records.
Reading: 30 V
